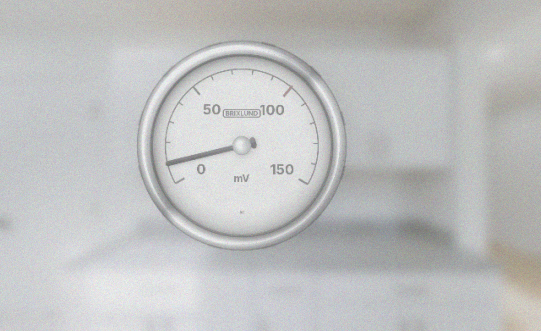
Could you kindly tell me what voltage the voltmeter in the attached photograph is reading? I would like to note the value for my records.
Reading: 10 mV
